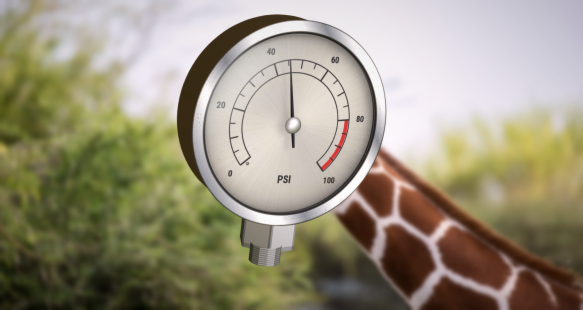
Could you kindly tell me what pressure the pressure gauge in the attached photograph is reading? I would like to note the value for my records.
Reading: 45 psi
